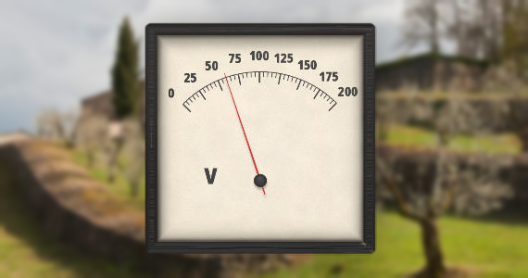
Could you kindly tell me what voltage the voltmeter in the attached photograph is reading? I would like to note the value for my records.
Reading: 60 V
